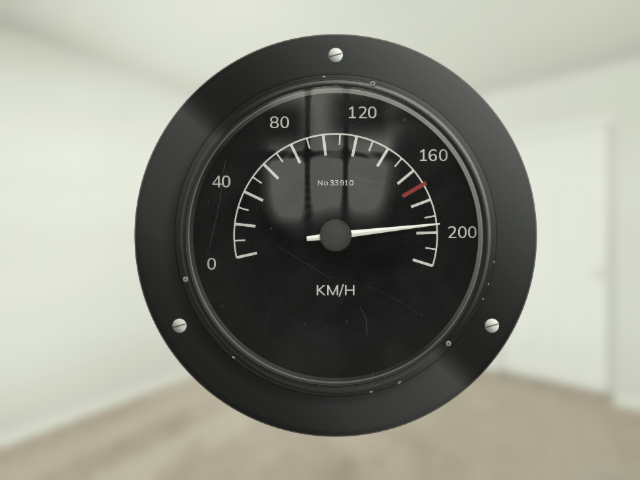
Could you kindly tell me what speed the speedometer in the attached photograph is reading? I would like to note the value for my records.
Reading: 195 km/h
